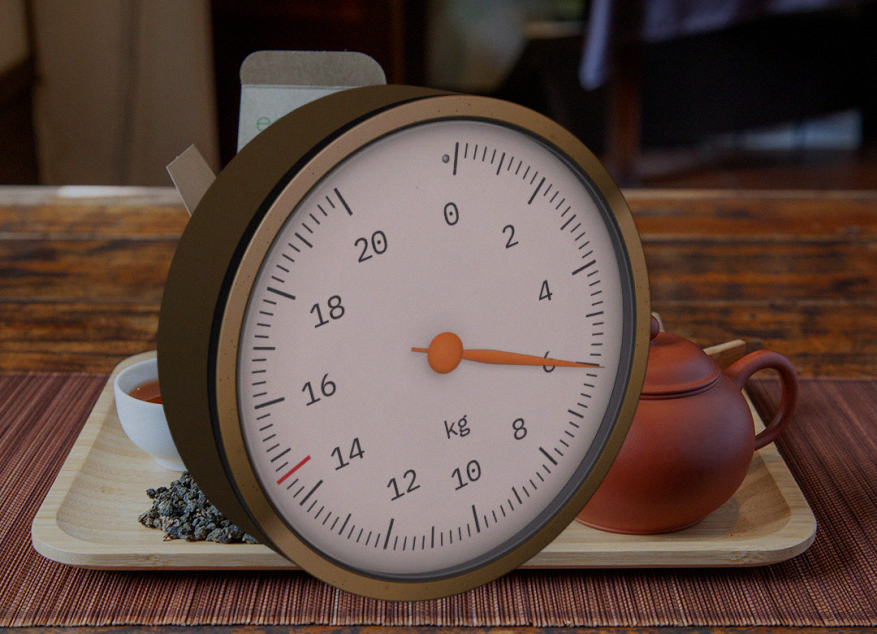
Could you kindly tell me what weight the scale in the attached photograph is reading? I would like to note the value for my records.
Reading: 6 kg
